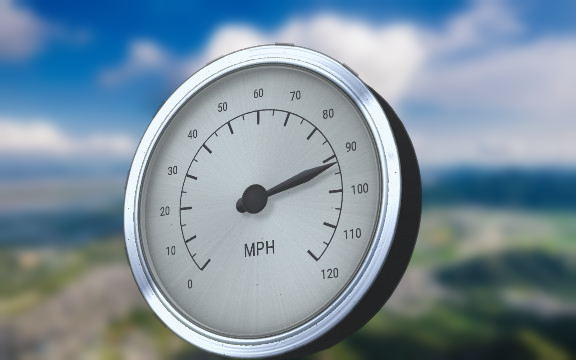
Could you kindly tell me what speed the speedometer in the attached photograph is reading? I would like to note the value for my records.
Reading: 92.5 mph
